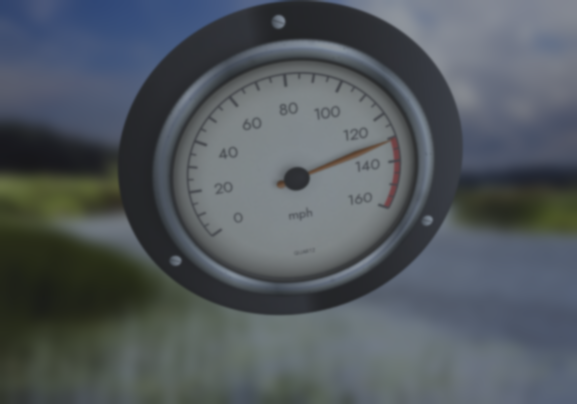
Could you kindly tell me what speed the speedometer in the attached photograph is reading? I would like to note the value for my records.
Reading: 130 mph
